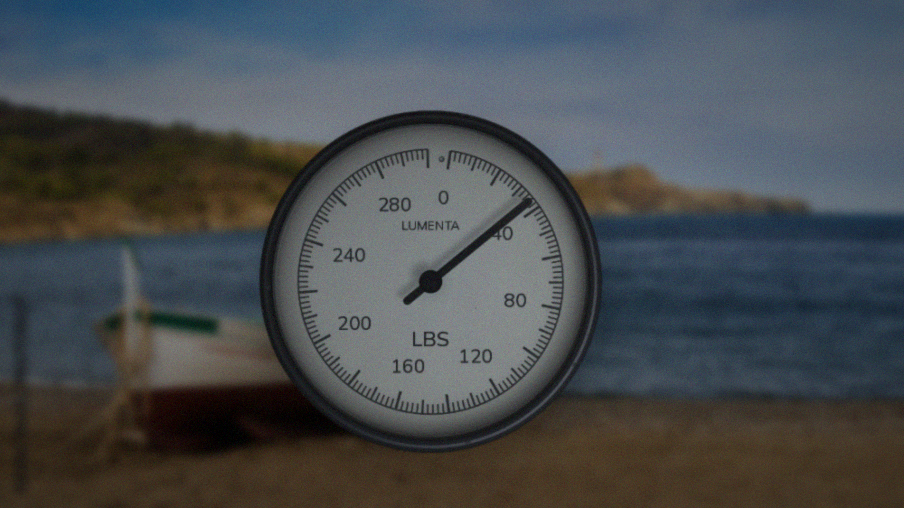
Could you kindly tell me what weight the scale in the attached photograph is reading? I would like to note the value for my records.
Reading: 36 lb
